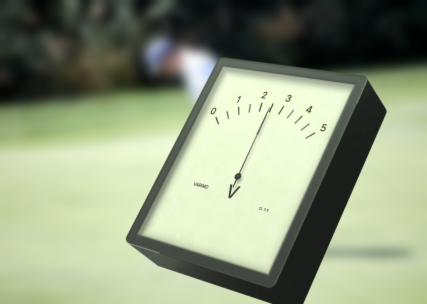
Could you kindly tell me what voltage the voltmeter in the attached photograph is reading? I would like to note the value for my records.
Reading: 2.5 V
